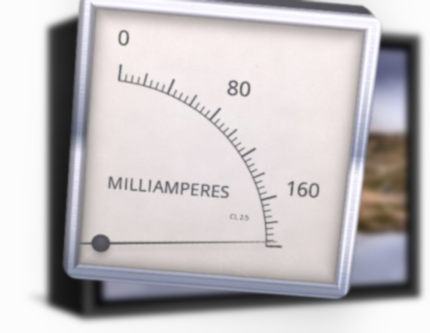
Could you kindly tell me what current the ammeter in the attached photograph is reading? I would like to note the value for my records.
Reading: 195 mA
